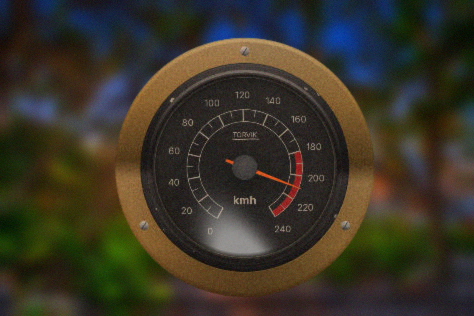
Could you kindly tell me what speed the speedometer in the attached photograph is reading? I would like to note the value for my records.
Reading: 210 km/h
